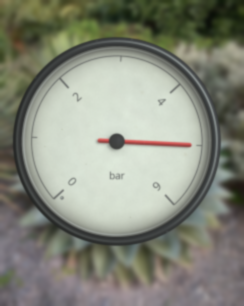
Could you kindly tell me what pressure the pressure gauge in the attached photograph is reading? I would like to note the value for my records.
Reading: 5 bar
